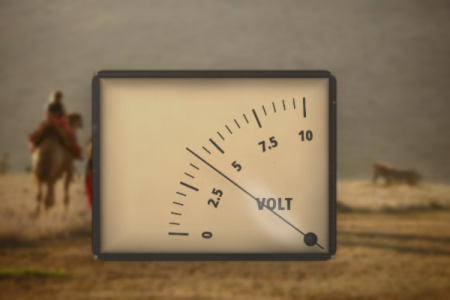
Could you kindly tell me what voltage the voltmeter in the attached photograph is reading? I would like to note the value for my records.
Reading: 4 V
